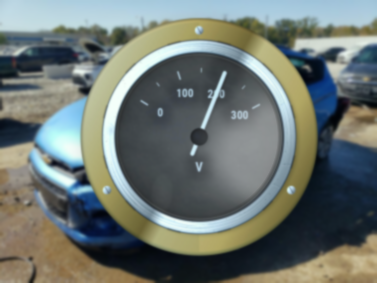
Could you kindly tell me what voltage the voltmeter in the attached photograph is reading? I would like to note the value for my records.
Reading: 200 V
